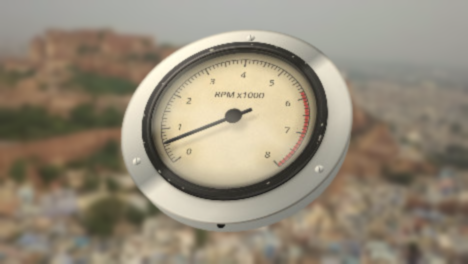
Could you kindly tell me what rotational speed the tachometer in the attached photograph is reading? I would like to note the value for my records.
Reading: 500 rpm
